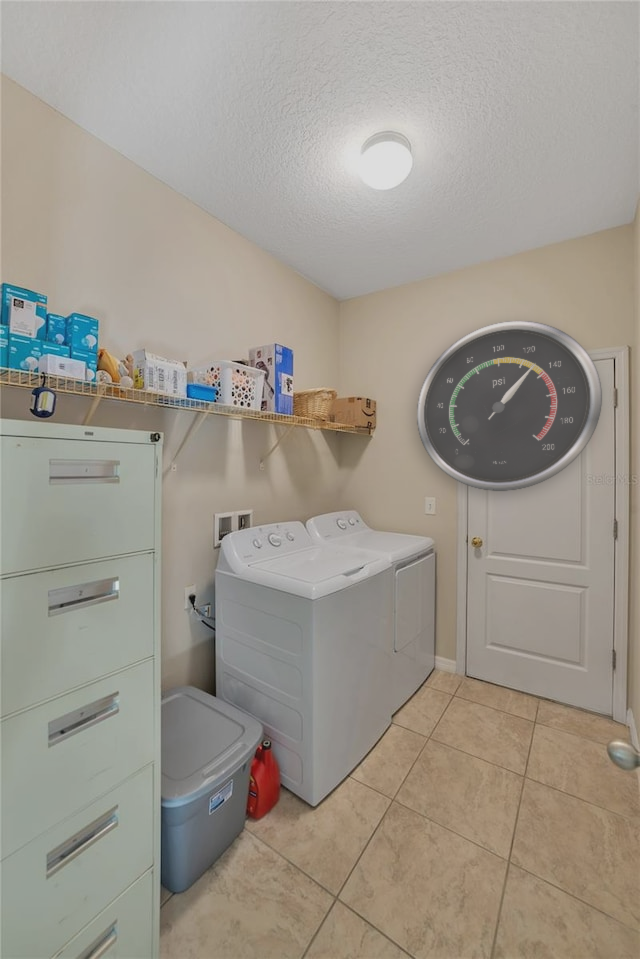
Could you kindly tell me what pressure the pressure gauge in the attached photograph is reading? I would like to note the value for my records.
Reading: 130 psi
